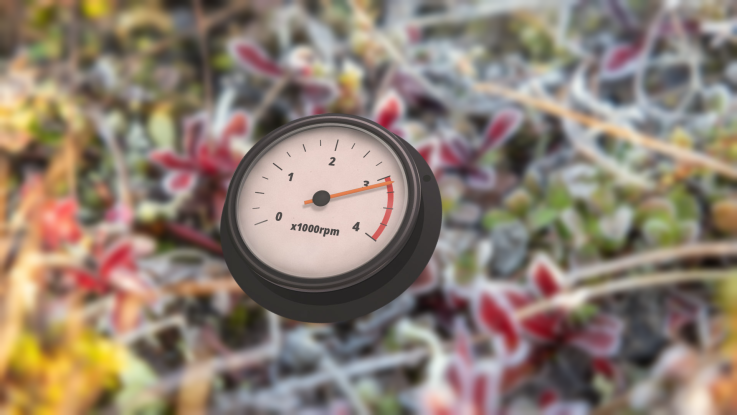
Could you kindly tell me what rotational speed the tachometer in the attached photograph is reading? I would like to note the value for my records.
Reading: 3125 rpm
